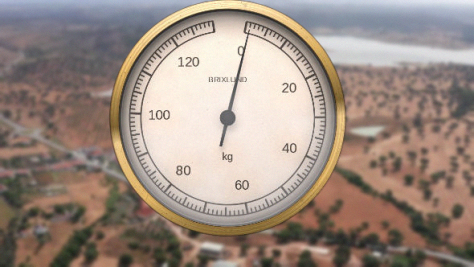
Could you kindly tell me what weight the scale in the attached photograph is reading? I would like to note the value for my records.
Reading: 1 kg
